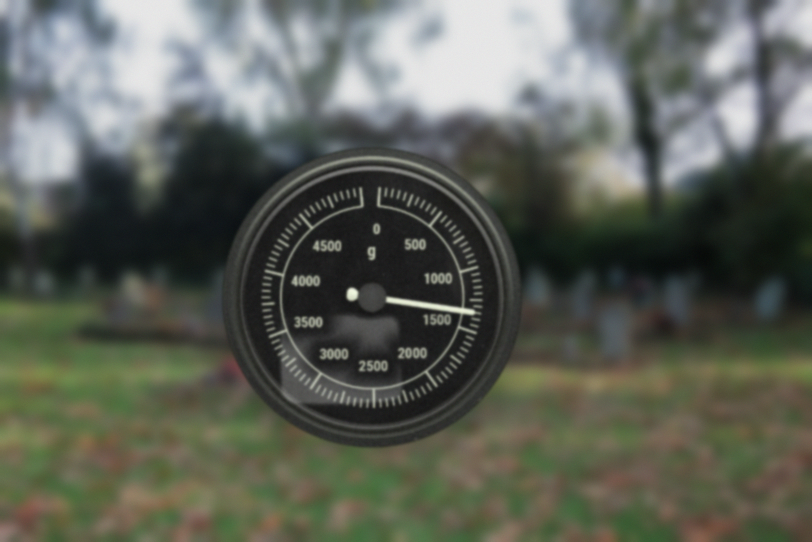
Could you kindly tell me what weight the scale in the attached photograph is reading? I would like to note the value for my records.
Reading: 1350 g
